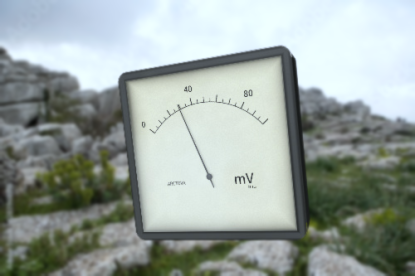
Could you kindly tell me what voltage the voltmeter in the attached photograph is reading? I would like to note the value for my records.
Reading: 30 mV
